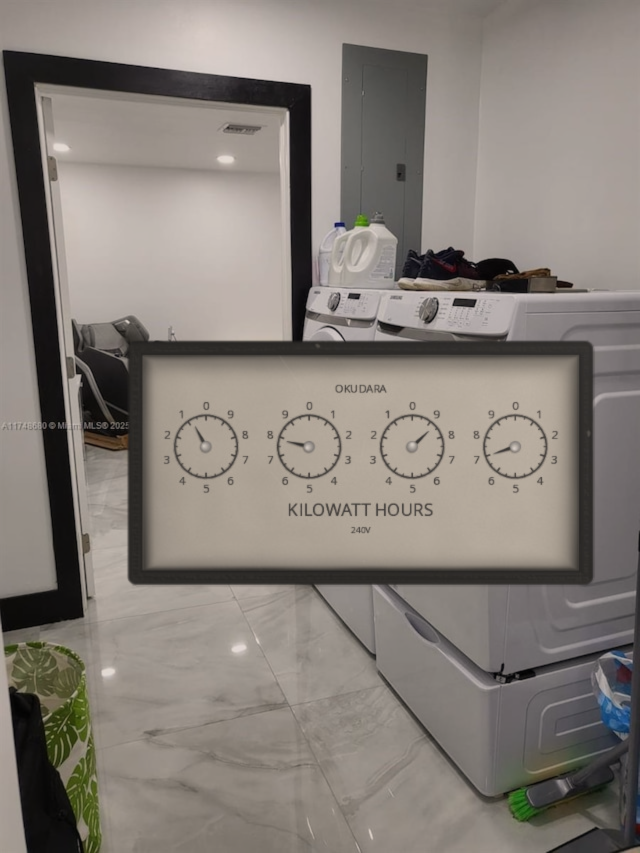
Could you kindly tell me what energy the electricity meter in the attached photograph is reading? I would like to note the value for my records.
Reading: 787 kWh
